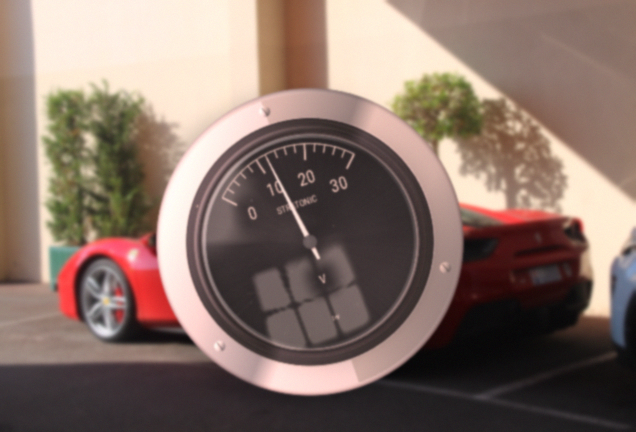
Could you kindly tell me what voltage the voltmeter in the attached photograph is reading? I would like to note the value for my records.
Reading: 12 V
